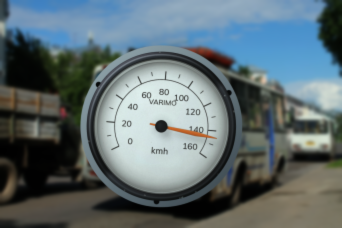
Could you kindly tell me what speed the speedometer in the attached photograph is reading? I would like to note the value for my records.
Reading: 145 km/h
